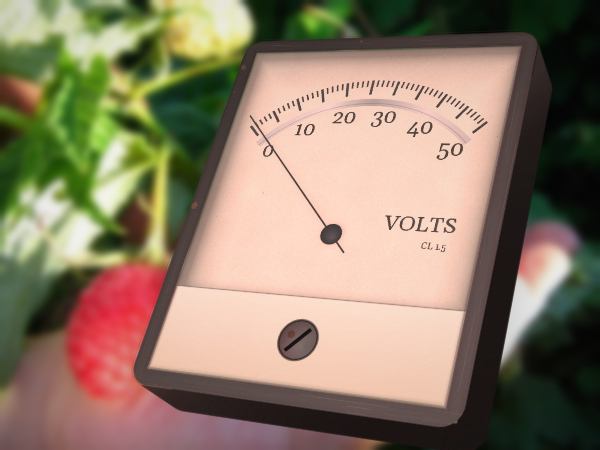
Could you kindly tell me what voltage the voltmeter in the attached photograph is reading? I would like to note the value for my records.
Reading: 1 V
